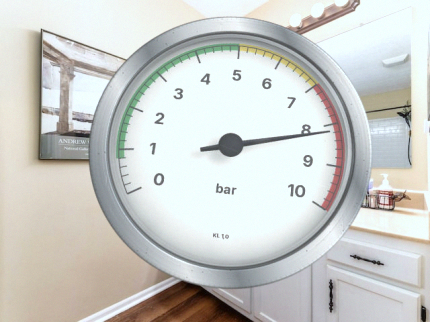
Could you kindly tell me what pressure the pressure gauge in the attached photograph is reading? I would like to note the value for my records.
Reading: 8.2 bar
